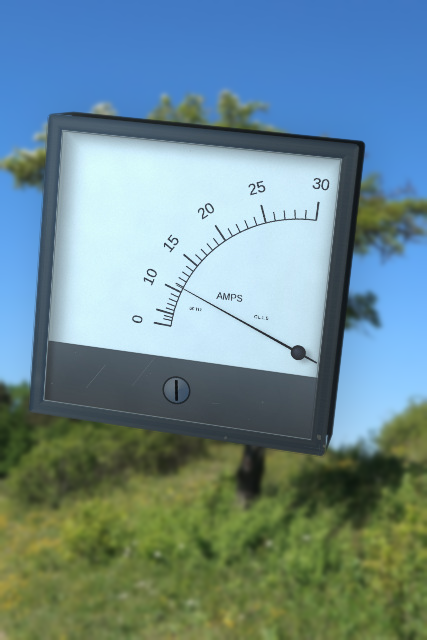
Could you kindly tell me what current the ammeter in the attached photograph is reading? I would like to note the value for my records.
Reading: 11 A
